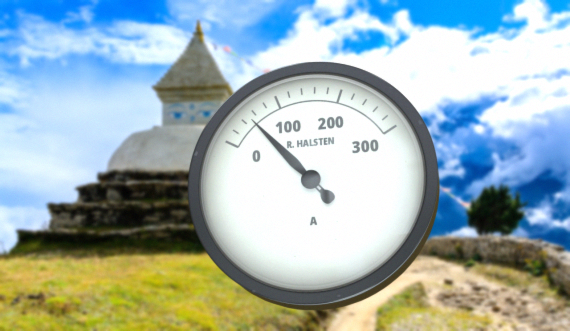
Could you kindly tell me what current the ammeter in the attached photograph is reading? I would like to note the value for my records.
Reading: 50 A
